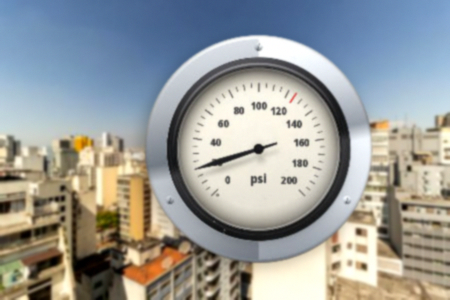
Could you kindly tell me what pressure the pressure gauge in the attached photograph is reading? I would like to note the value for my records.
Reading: 20 psi
